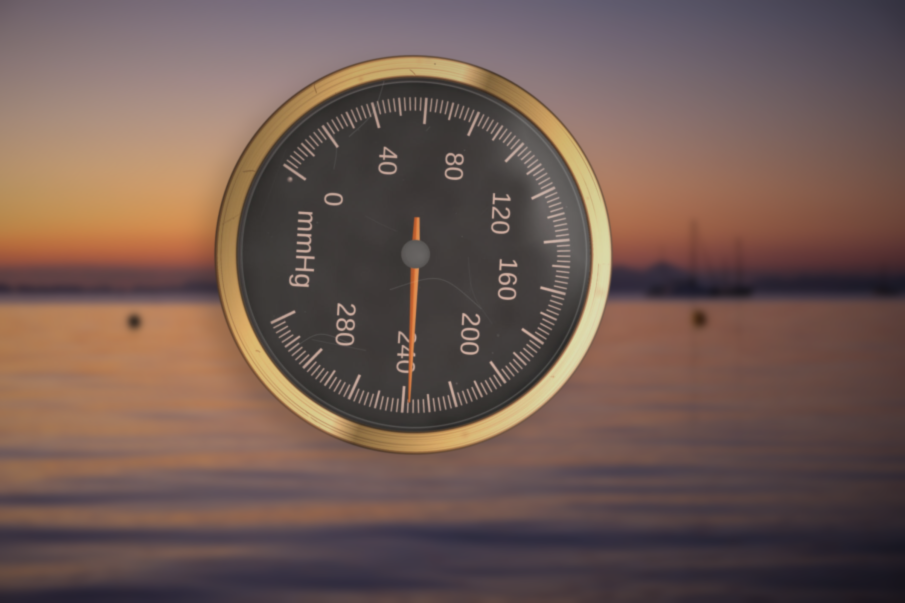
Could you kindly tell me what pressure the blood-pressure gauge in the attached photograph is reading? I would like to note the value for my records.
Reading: 238 mmHg
